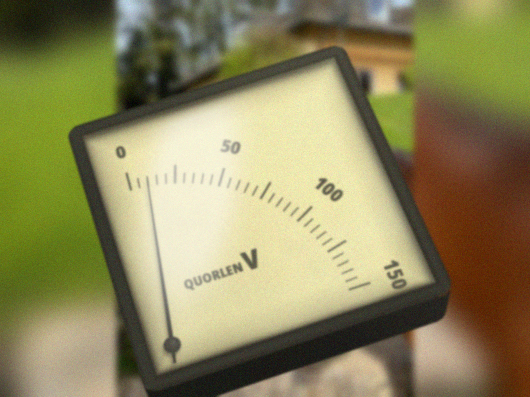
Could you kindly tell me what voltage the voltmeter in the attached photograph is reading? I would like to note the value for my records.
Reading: 10 V
